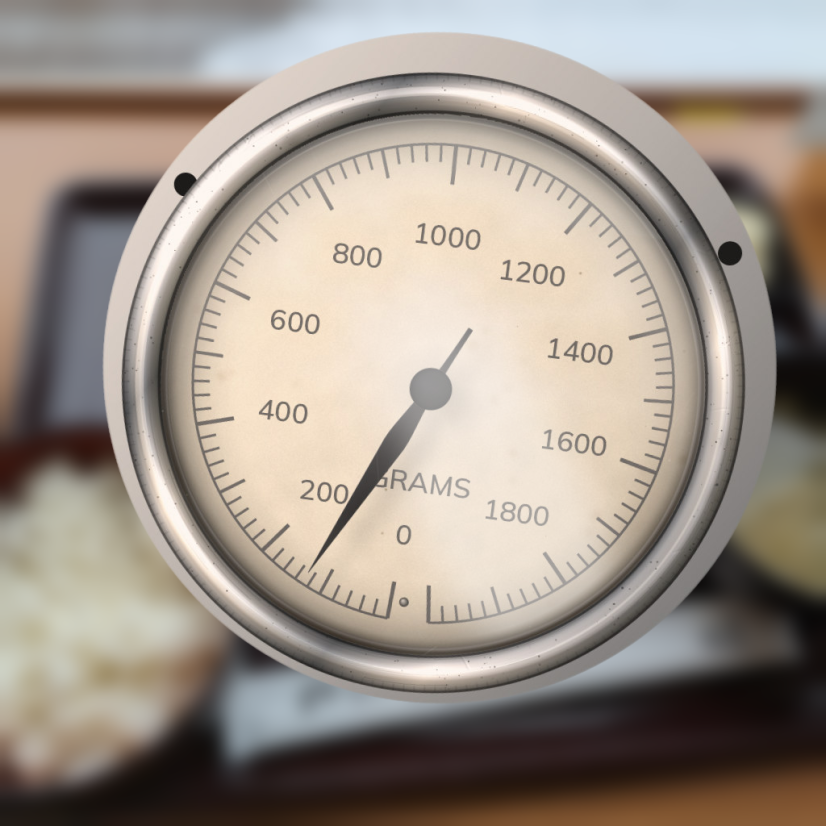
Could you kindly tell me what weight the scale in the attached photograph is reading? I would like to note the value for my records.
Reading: 130 g
